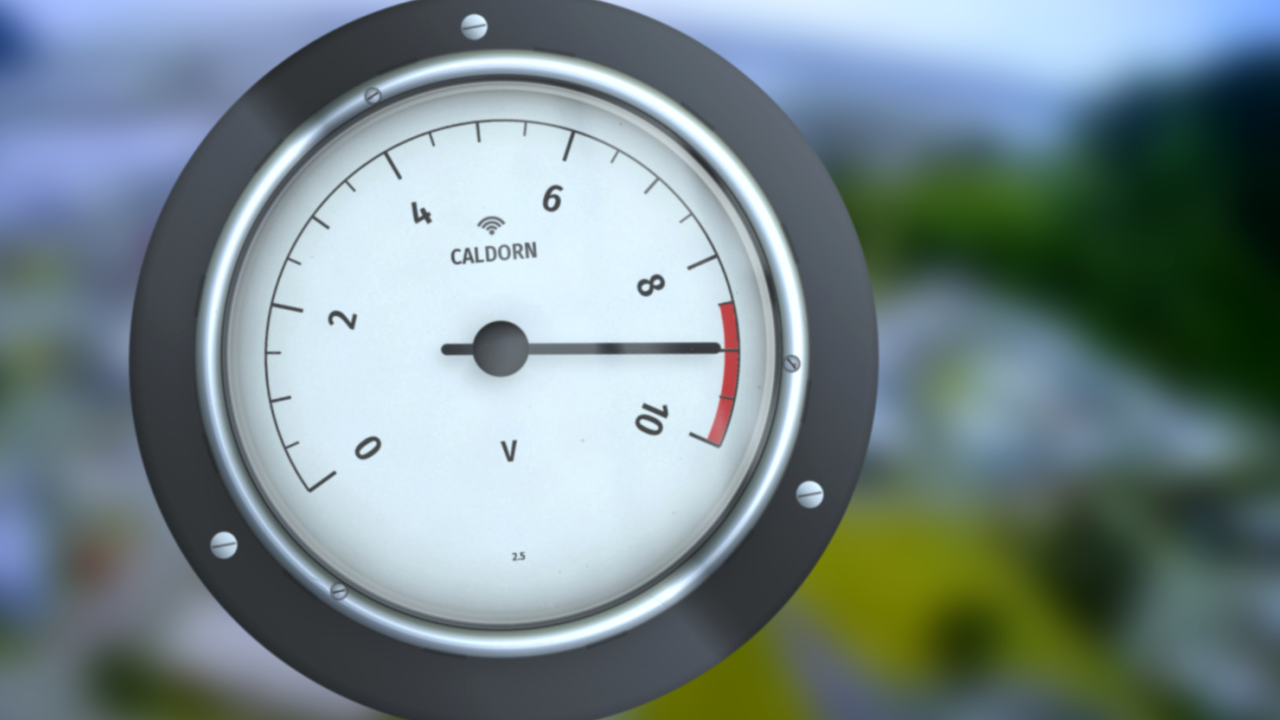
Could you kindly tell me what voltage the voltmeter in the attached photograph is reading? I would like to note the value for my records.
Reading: 9 V
